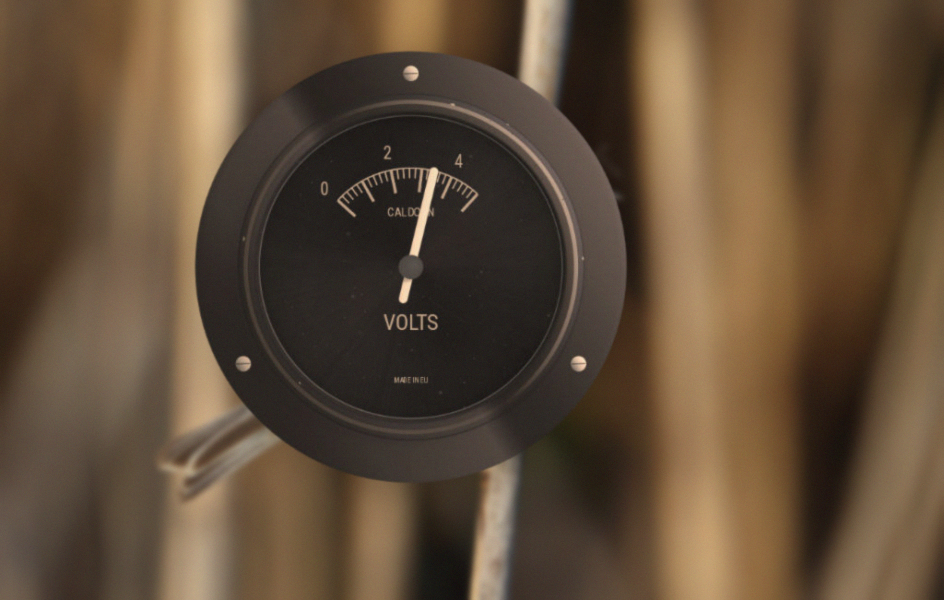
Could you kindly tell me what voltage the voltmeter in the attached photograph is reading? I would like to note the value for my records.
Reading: 3.4 V
